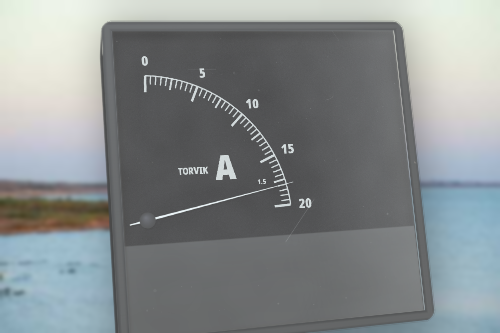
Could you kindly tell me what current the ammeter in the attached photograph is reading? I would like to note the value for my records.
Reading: 18 A
